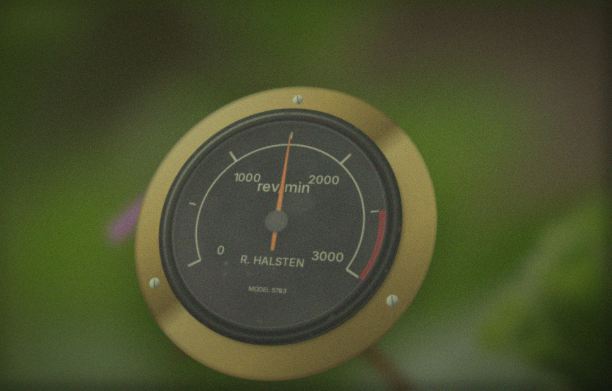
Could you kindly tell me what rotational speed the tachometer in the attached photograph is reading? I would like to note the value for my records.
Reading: 1500 rpm
